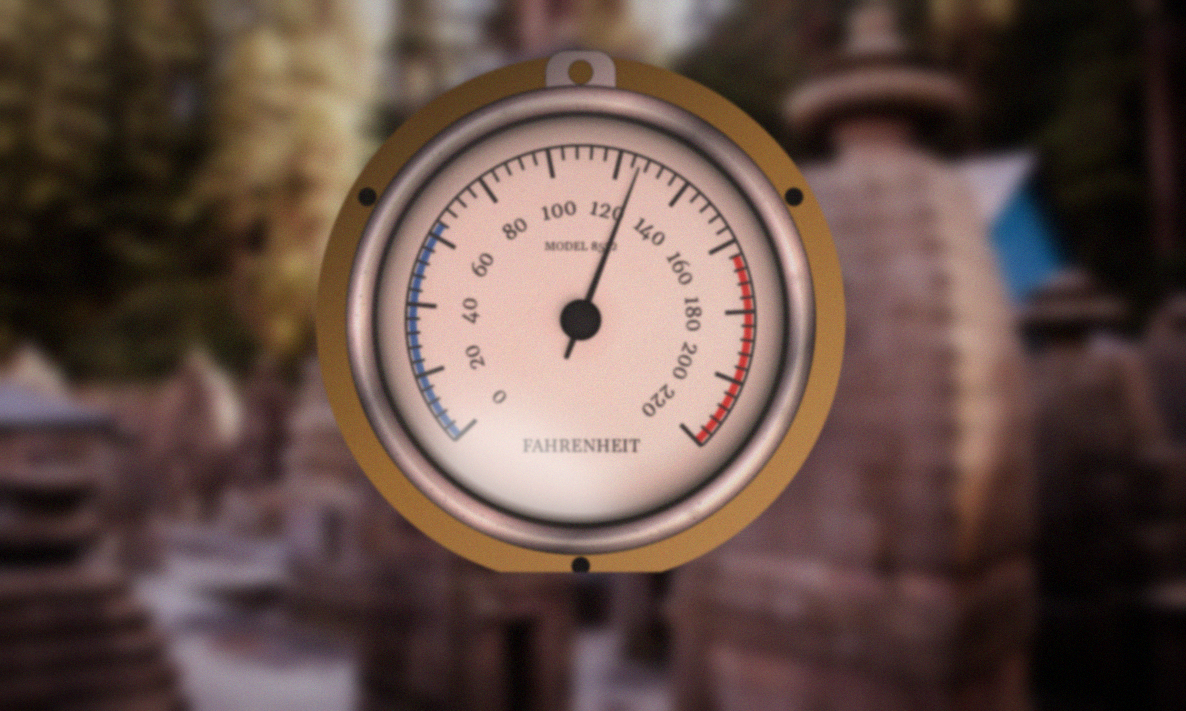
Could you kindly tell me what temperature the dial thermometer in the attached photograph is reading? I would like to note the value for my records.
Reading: 126 °F
